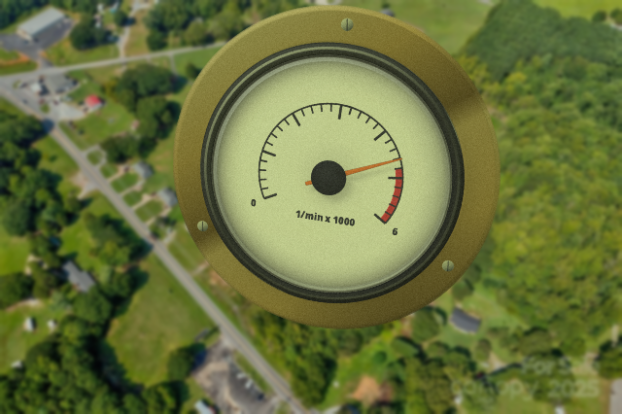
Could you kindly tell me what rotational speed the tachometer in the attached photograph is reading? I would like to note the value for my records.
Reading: 4600 rpm
